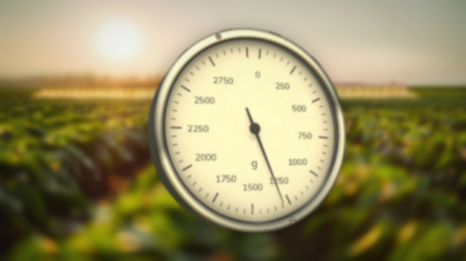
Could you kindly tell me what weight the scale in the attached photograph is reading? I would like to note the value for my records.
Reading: 1300 g
